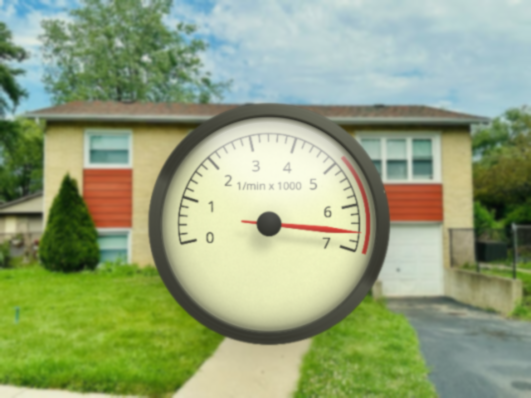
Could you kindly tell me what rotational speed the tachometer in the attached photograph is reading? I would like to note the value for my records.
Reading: 6600 rpm
